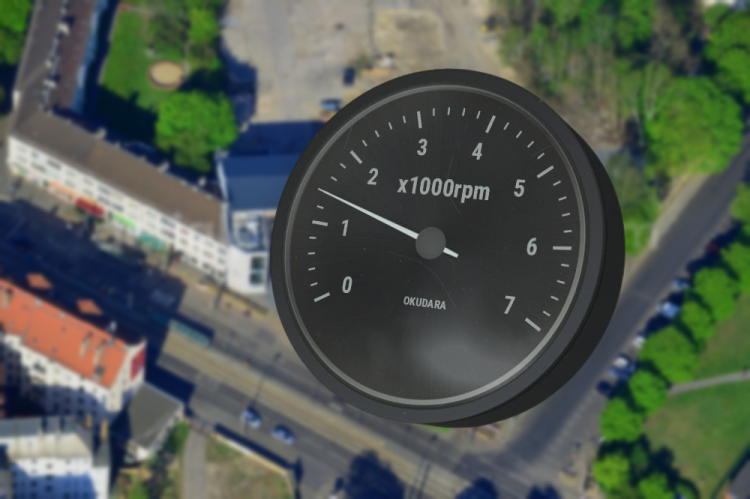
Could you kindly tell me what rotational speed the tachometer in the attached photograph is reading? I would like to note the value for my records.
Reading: 1400 rpm
